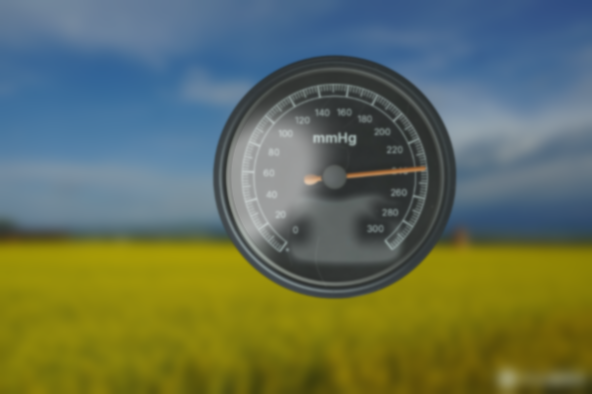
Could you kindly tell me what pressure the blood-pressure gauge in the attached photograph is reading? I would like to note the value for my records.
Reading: 240 mmHg
